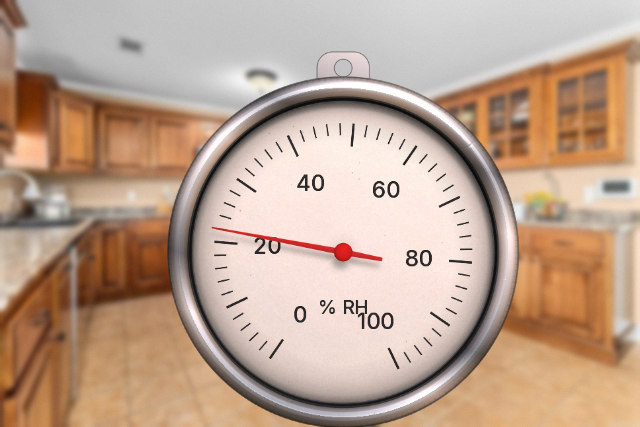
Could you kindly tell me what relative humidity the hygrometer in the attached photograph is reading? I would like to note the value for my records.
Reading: 22 %
